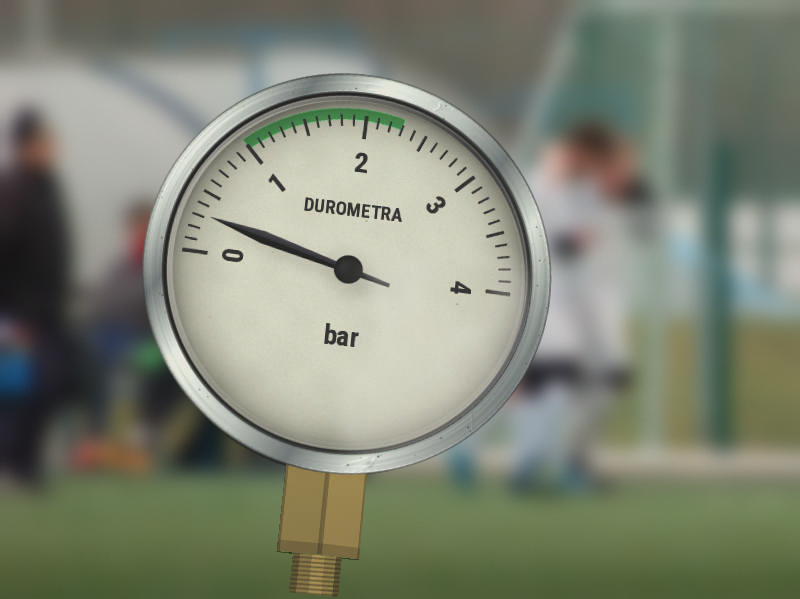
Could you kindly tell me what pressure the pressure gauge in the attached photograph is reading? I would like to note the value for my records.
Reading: 0.3 bar
